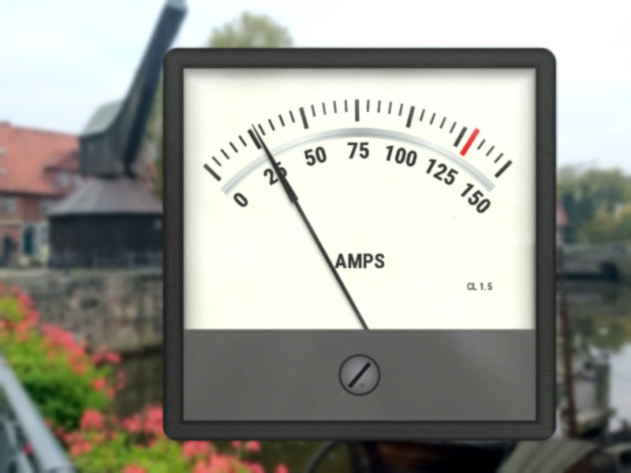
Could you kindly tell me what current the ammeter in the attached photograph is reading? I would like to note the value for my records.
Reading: 27.5 A
